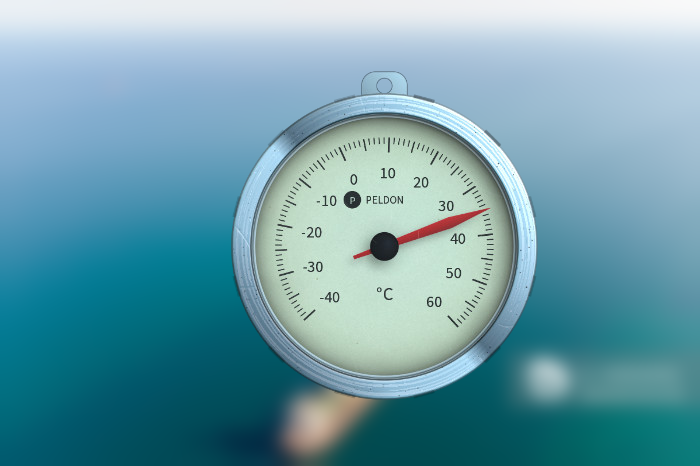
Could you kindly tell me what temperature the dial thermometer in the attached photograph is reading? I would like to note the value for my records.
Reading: 35 °C
